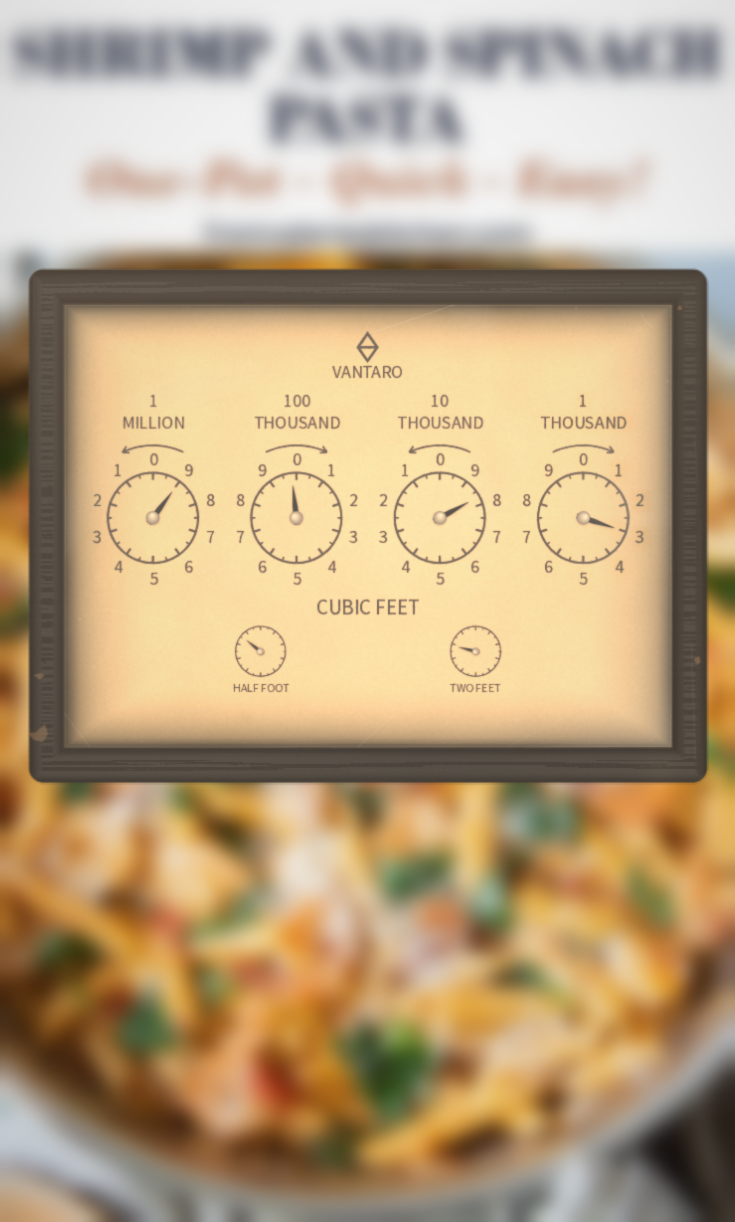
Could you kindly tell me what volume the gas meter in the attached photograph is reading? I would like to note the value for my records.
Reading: 898300 ft³
